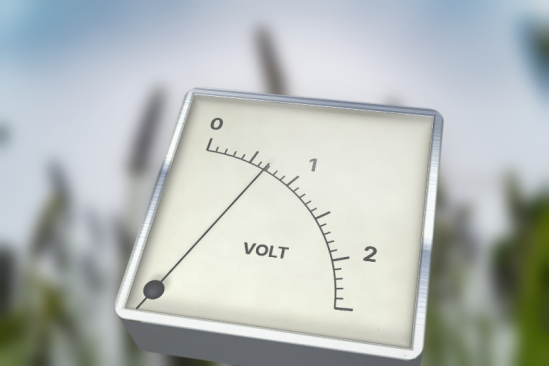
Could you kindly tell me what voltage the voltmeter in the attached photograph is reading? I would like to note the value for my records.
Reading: 0.7 V
